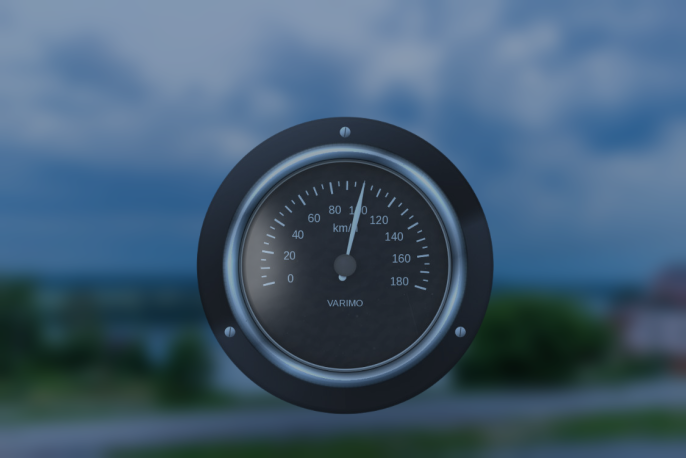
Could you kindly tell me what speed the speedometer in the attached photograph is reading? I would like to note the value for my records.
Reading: 100 km/h
